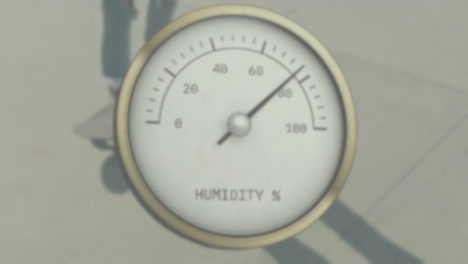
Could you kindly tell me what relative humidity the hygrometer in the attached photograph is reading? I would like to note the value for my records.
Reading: 76 %
